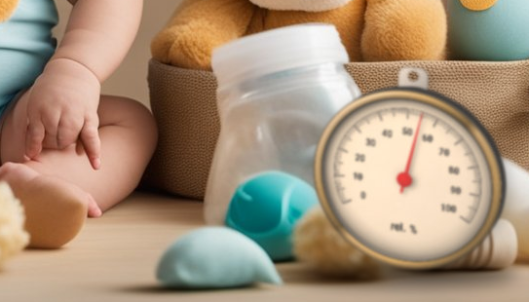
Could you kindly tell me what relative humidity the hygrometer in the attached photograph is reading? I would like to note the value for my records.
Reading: 55 %
